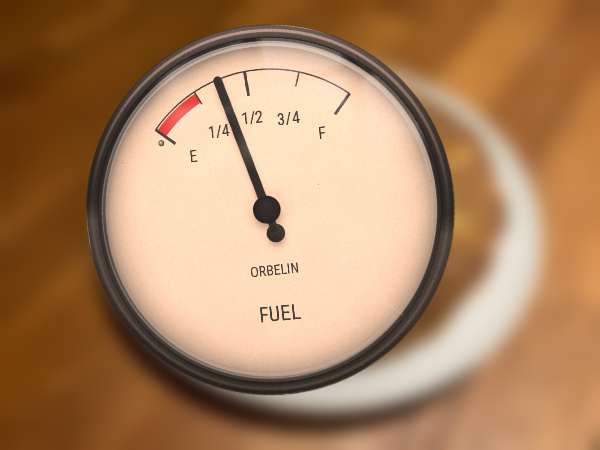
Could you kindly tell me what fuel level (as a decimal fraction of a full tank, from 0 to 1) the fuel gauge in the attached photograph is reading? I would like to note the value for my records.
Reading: 0.375
